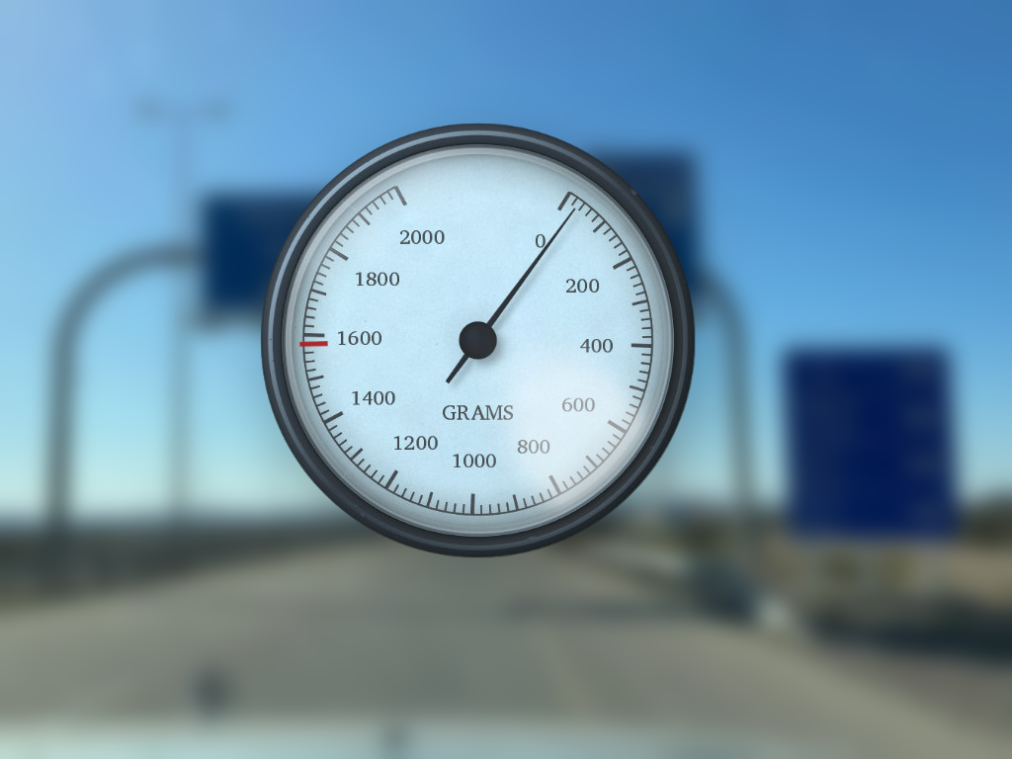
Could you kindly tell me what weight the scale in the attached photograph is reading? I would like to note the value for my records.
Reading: 30 g
